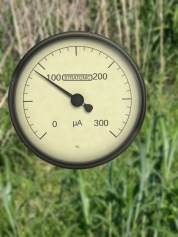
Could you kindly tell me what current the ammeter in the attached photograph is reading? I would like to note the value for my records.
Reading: 90 µA
